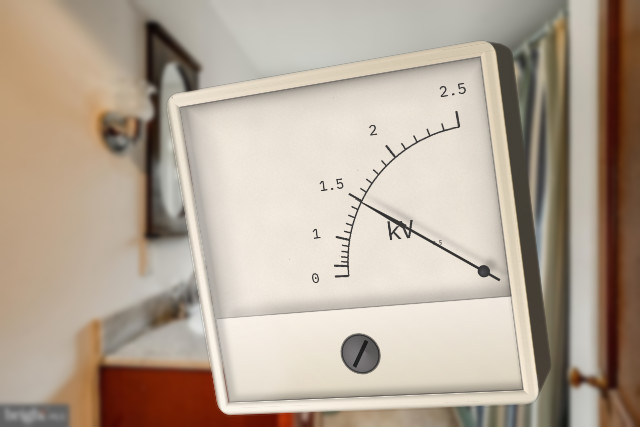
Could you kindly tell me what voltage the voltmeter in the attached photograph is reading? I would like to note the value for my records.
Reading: 1.5 kV
